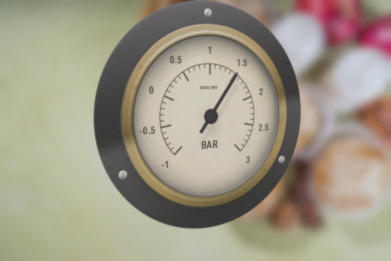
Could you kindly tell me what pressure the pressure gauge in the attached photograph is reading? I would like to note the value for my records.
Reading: 1.5 bar
